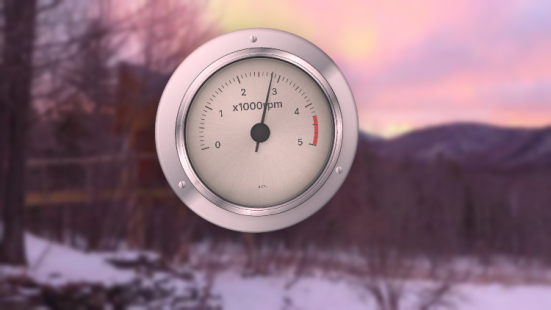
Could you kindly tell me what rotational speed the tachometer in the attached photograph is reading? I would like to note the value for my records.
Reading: 2800 rpm
